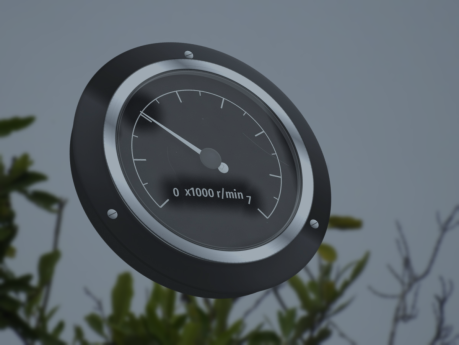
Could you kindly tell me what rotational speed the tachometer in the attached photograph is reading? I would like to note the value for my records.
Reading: 2000 rpm
